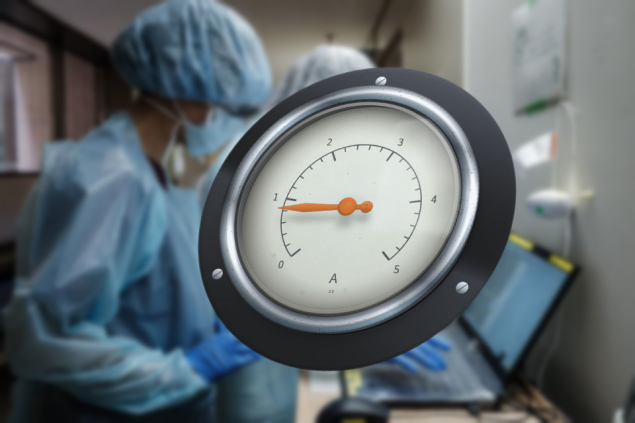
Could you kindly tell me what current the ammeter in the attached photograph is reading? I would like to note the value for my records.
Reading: 0.8 A
